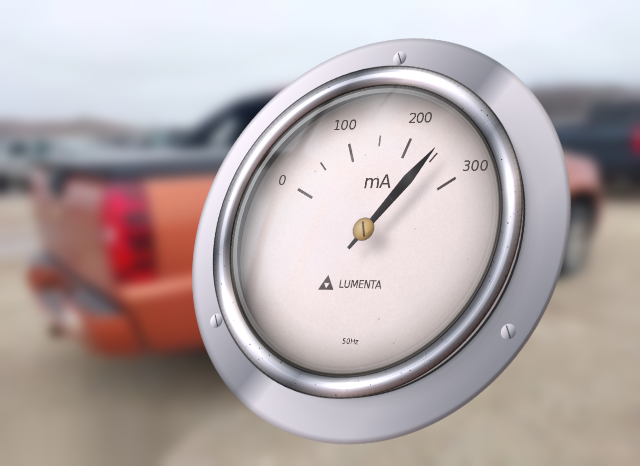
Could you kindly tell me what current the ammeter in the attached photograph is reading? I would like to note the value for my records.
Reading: 250 mA
